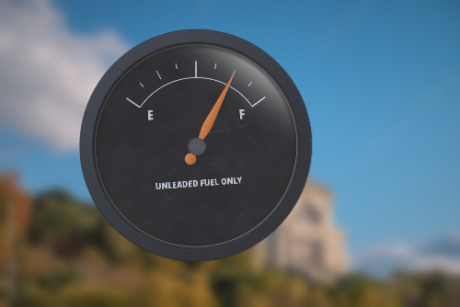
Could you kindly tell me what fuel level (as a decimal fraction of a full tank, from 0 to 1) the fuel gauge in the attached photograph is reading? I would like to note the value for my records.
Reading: 0.75
